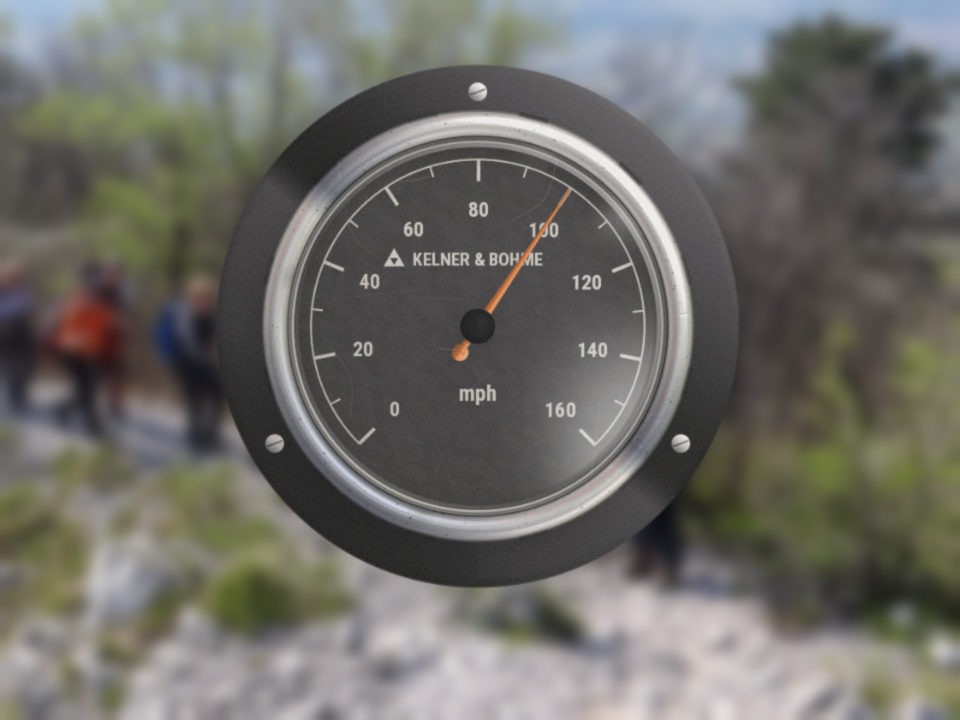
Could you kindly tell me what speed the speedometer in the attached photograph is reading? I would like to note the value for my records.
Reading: 100 mph
